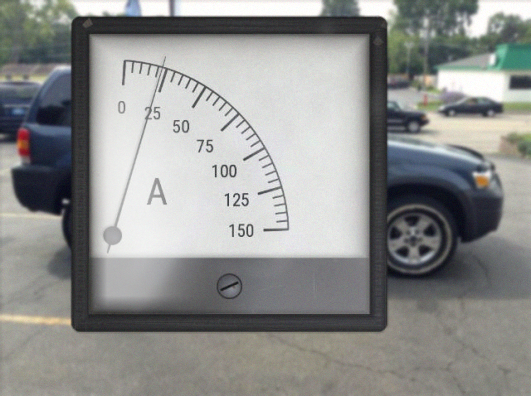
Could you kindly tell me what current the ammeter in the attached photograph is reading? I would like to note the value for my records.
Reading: 22.5 A
